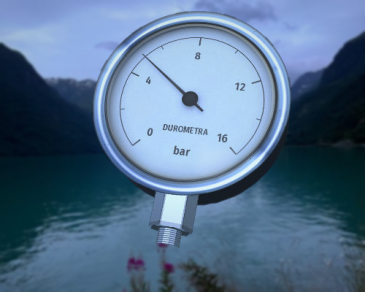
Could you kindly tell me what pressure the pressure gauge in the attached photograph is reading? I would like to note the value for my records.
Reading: 5 bar
